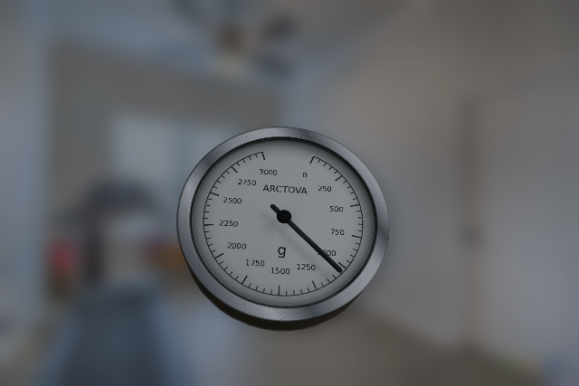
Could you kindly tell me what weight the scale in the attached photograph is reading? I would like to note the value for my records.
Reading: 1050 g
